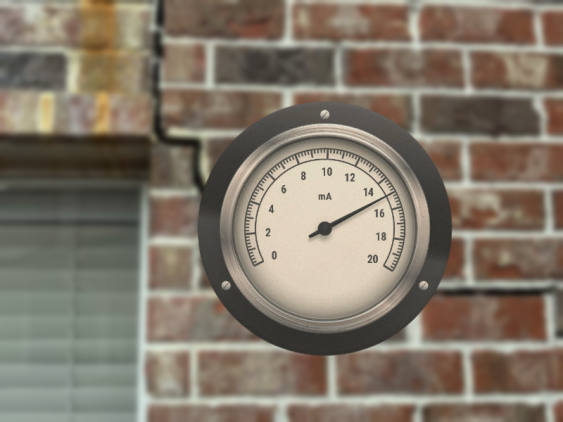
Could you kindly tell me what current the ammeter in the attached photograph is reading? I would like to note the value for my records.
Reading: 15 mA
